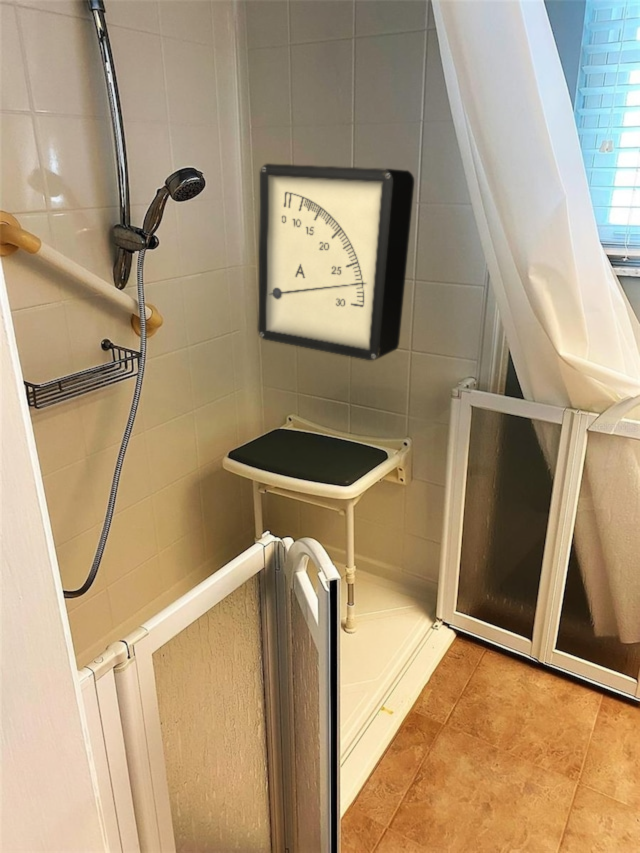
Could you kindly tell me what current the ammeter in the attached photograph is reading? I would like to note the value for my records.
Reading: 27.5 A
